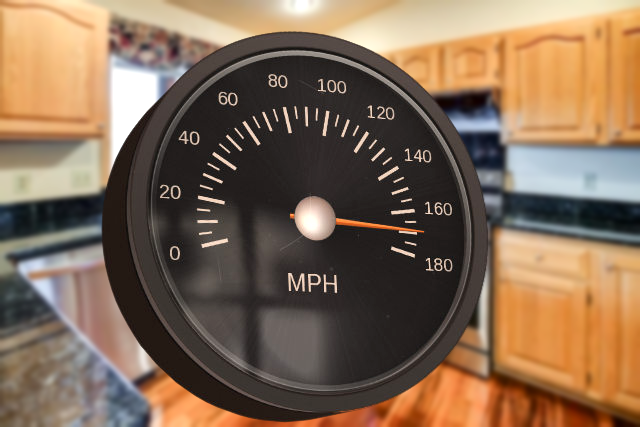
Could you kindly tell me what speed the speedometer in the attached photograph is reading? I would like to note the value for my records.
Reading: 170 mph
